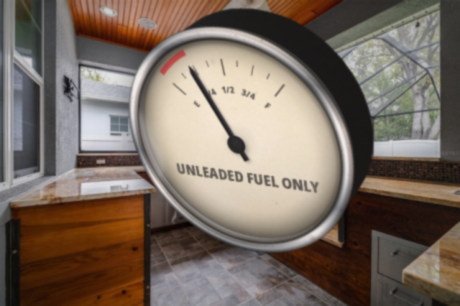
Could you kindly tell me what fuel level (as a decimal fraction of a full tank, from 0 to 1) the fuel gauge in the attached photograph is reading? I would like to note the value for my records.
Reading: 0.25
